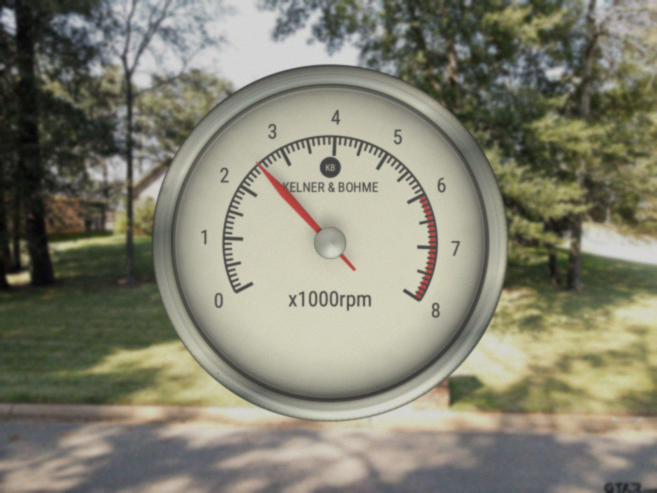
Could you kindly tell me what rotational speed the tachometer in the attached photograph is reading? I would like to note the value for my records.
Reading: 2500 rpm
